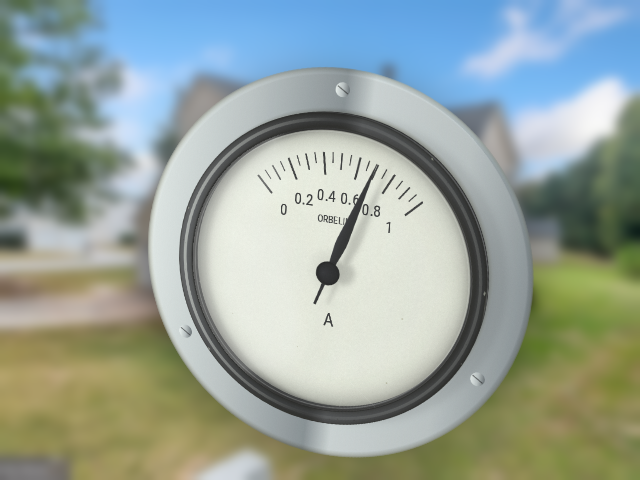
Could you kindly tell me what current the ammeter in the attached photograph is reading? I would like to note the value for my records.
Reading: 0.7 A
